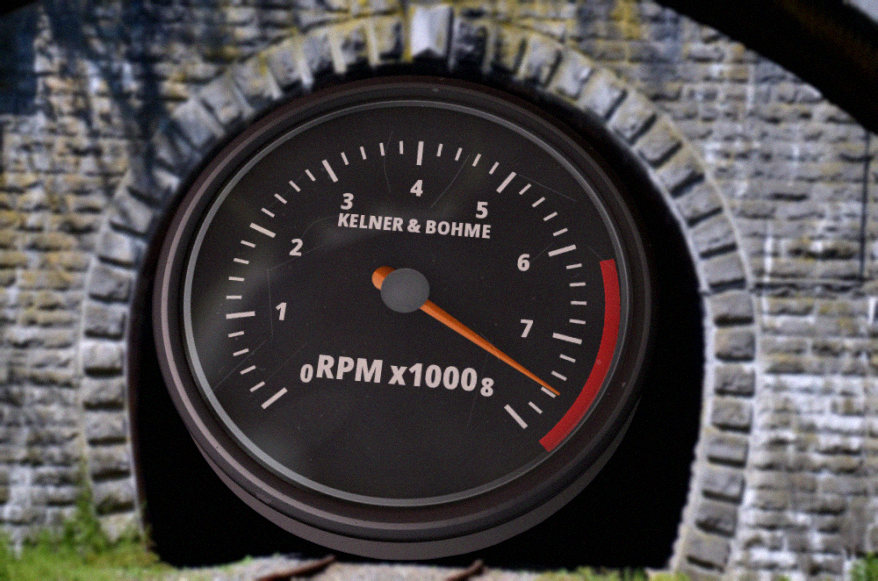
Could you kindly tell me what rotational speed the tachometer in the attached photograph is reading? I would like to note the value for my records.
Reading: 7600 rpm
